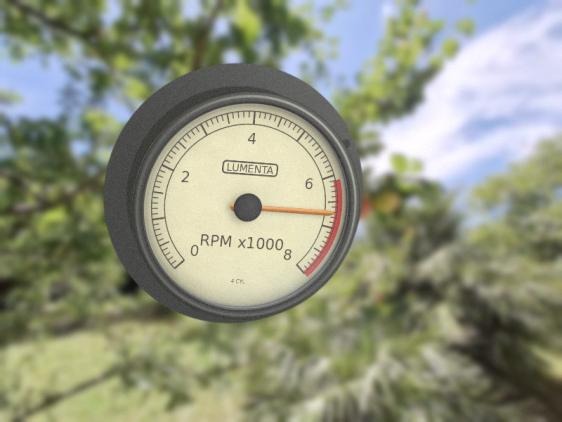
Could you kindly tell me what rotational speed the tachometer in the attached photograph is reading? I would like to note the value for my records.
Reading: 6700 rpm
